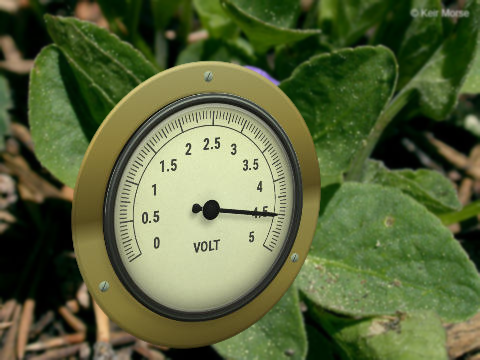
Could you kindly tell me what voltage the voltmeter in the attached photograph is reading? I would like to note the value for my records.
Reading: 4.5 V
